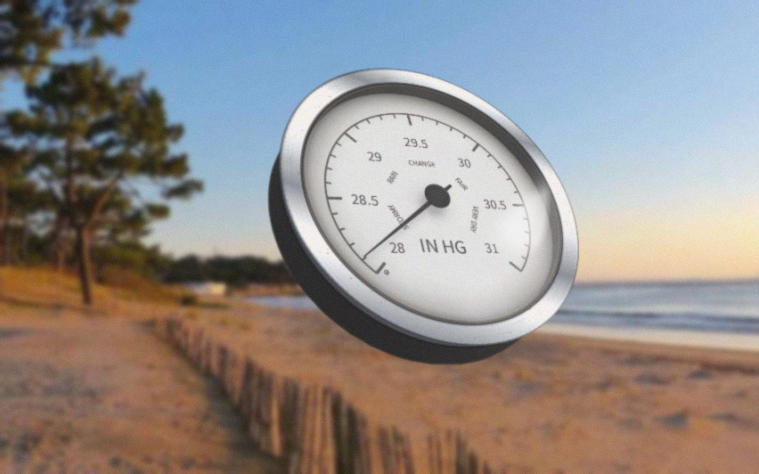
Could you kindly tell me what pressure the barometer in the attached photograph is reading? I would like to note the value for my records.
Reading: 28.1 inHg
